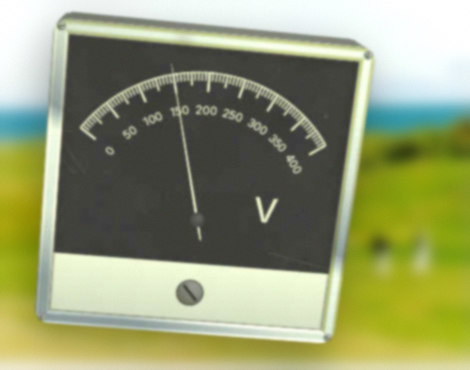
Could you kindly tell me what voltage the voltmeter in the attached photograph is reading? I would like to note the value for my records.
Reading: 150 V
